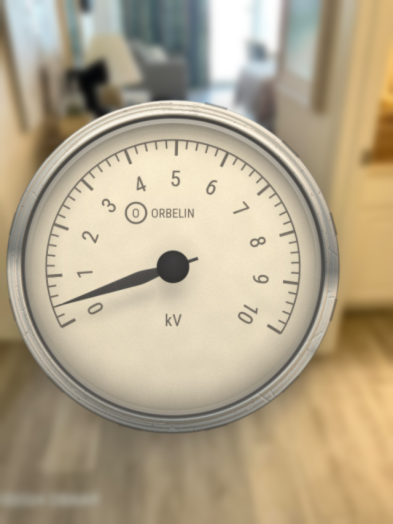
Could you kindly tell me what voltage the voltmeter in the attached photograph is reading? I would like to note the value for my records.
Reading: 0.4 kV
